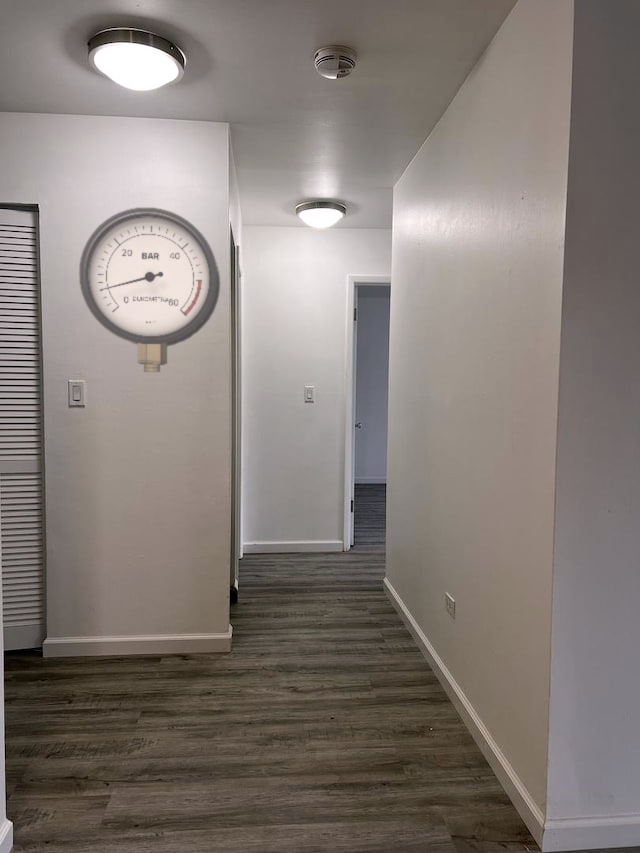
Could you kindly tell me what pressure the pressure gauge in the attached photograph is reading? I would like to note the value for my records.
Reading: 6 bar
